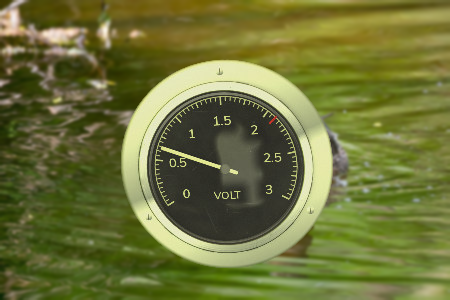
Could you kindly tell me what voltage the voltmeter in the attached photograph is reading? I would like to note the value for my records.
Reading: 0.65 V
